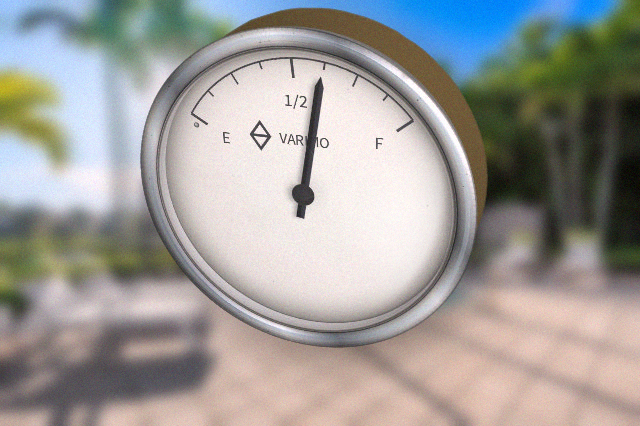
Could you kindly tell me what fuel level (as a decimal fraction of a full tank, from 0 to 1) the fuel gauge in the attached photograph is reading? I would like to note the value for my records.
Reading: 0.625
